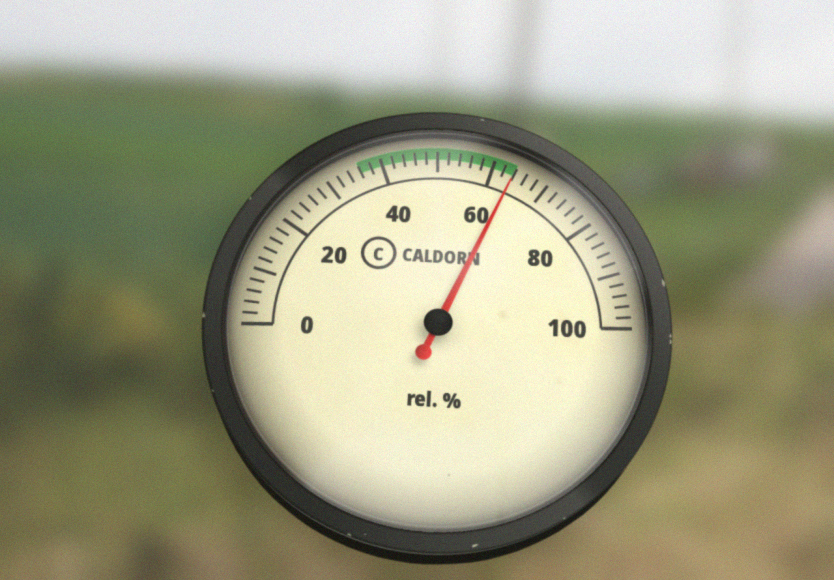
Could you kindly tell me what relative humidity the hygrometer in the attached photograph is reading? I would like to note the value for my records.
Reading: 64 %
